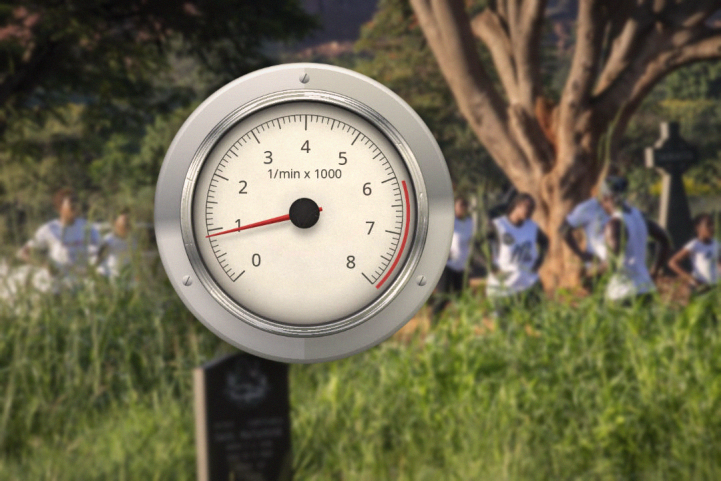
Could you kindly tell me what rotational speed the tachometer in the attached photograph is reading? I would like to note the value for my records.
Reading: 900 rpm
